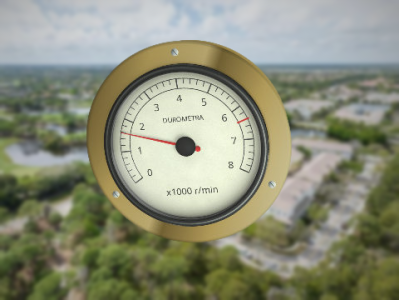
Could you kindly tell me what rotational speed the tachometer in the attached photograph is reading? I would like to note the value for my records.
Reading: 1600 rpm
